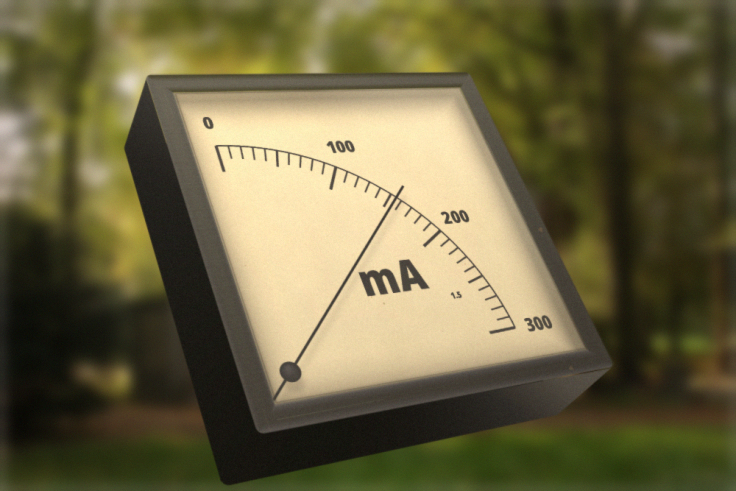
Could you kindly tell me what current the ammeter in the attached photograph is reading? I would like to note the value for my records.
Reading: 155 mA
